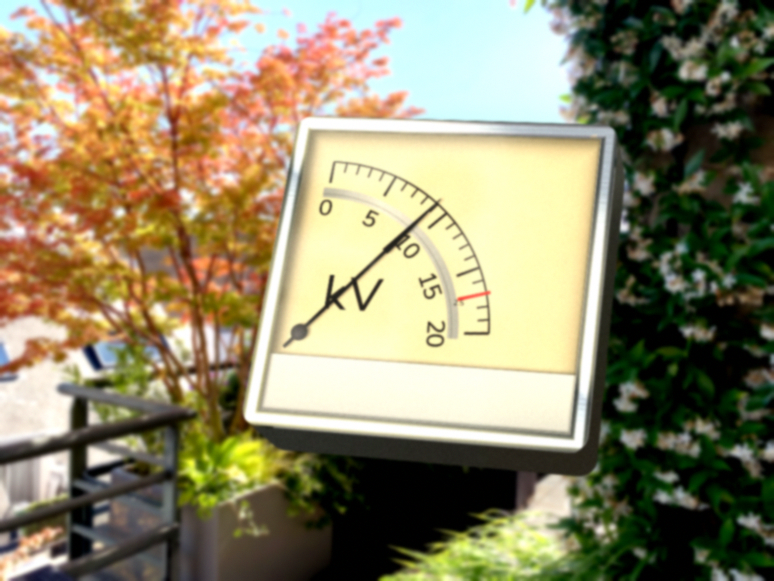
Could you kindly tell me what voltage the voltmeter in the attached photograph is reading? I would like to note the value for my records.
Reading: 9 kV
